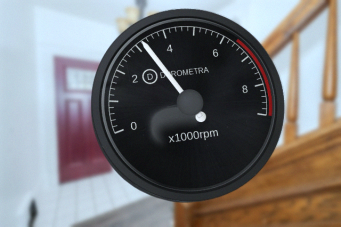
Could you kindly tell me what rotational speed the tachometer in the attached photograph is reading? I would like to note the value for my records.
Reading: 3200 rpm
